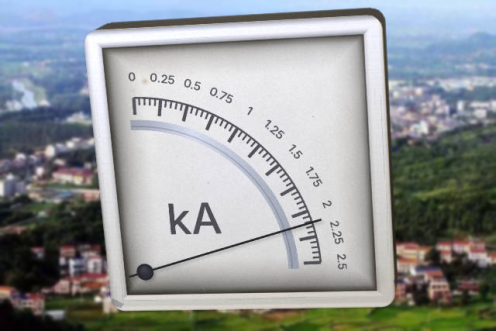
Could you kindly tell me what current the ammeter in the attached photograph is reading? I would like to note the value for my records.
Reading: 2.1 kA
